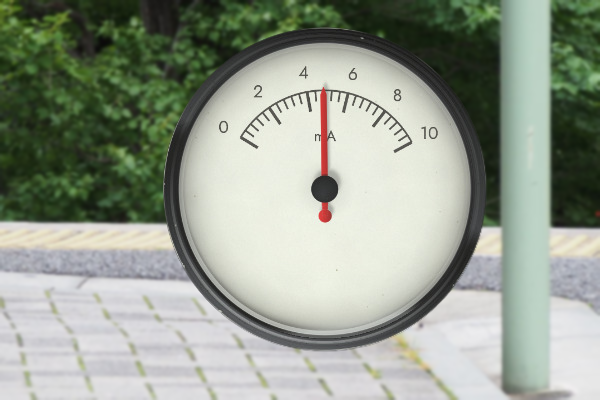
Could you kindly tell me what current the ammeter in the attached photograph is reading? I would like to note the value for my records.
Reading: 4.8 mA
